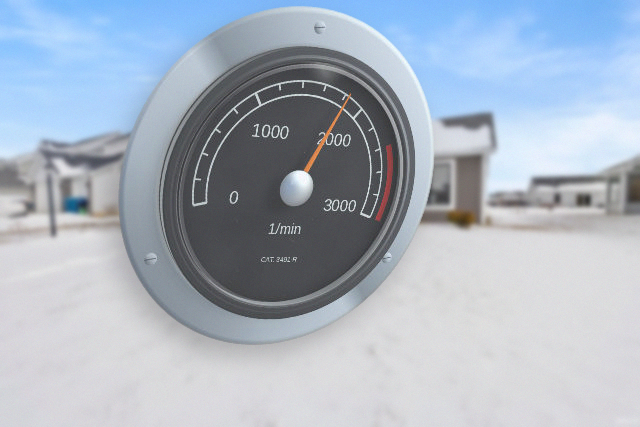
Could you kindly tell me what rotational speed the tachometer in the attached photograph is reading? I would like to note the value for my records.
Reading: 1800 rpm
